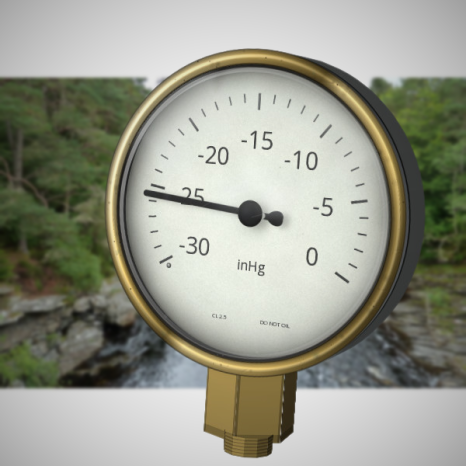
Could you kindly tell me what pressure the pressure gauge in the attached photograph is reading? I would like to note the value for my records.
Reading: -25.5 inHg
